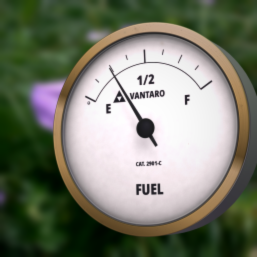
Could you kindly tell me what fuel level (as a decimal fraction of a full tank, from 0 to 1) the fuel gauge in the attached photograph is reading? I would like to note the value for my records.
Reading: 0.25
